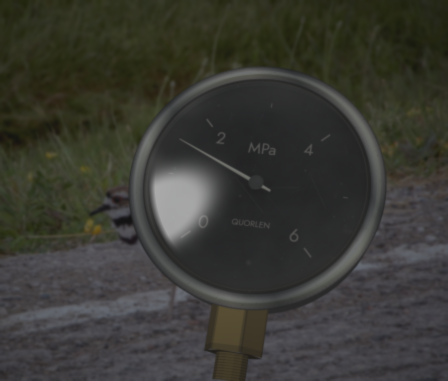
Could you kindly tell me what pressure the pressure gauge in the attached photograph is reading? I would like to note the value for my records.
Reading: 1.5 MPa
